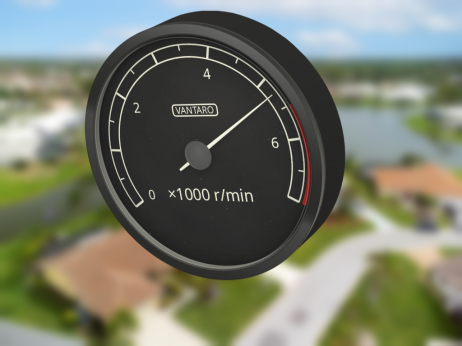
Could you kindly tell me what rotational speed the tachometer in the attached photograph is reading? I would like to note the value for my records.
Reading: 5250 rpm
